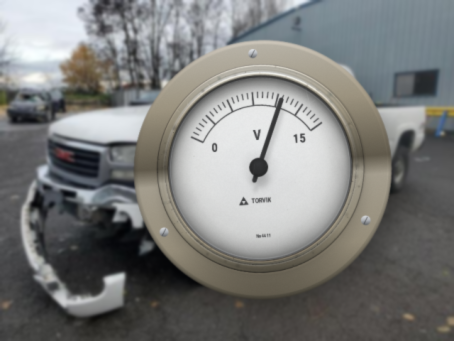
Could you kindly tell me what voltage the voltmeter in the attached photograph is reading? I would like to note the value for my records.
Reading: 10.5 V
